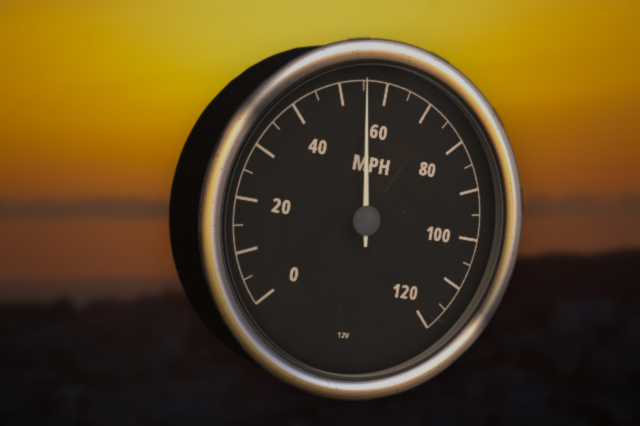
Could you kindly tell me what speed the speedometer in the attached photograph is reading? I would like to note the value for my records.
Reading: 55 mph
